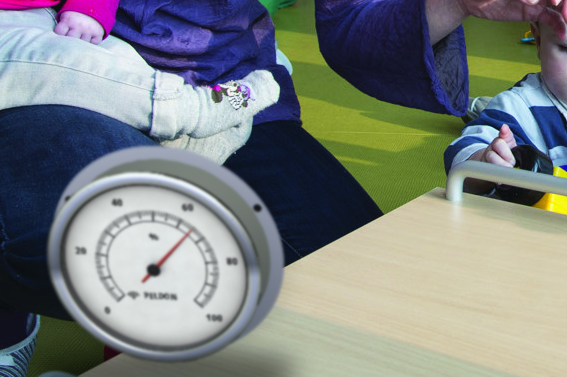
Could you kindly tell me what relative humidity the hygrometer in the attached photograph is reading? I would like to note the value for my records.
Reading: 65 %
